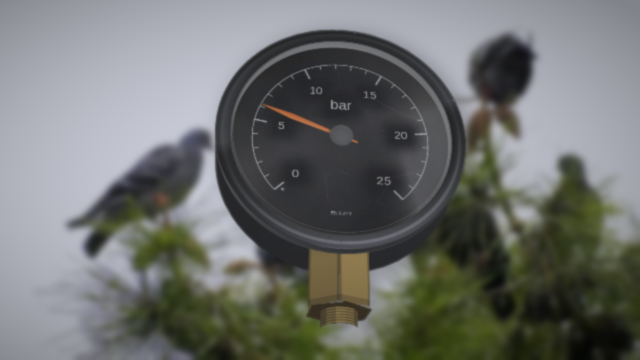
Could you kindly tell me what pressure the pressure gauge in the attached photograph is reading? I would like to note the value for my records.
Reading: 6 bar
